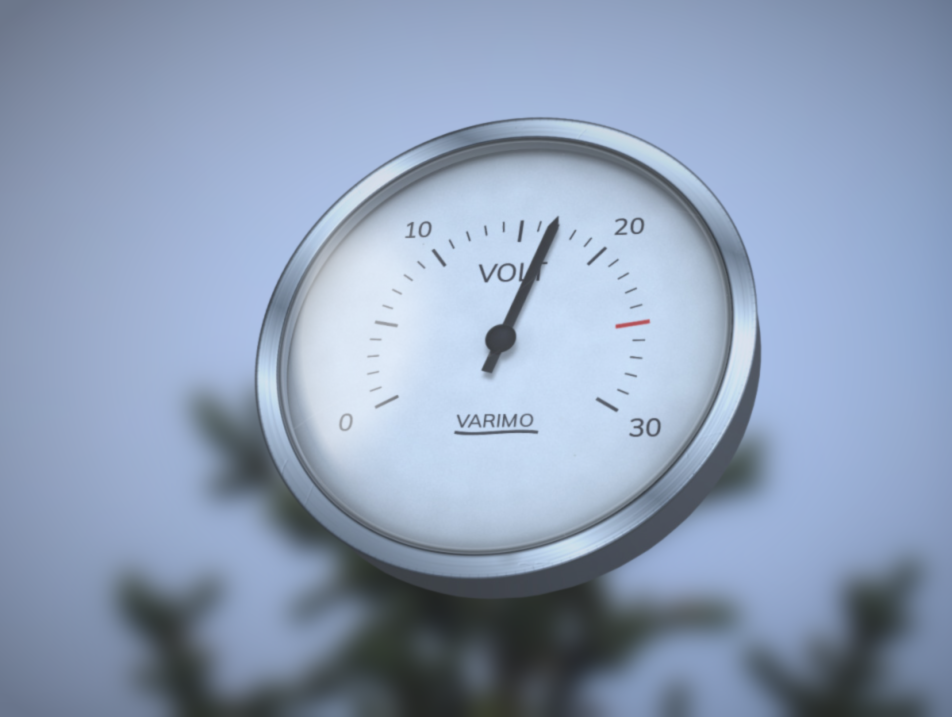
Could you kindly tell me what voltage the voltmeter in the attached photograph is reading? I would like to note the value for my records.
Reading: 17 V
